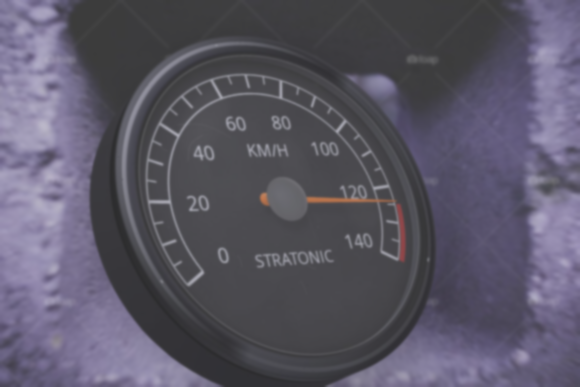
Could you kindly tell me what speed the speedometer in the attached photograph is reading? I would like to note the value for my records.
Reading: 125 km/h
